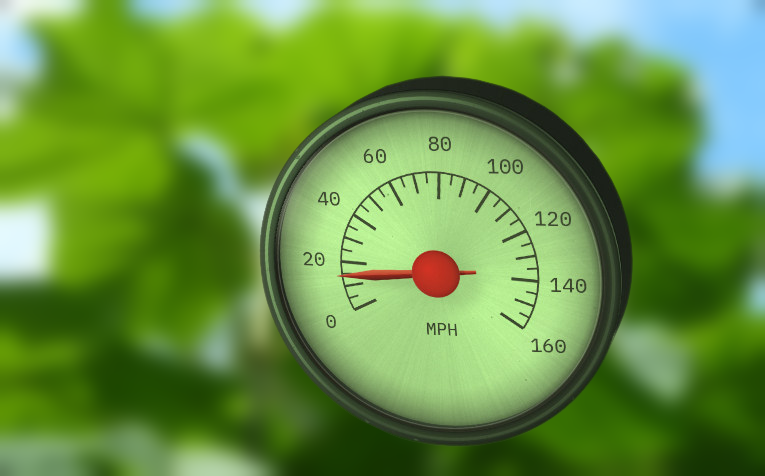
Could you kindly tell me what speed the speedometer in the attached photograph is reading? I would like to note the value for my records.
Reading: 15 mph
